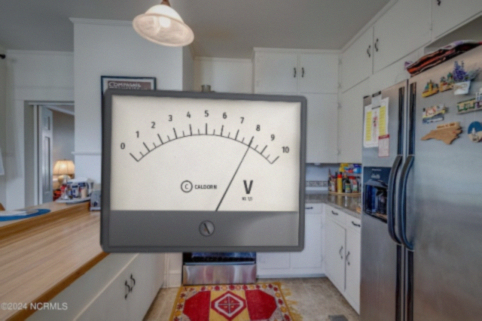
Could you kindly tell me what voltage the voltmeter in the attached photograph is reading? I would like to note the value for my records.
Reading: 8 V
